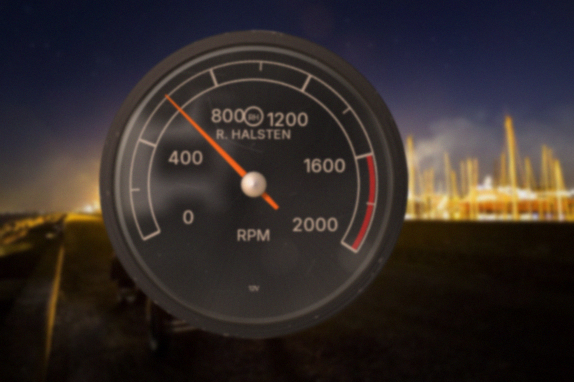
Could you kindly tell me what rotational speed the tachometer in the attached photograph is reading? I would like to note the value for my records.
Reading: 600 rpm
